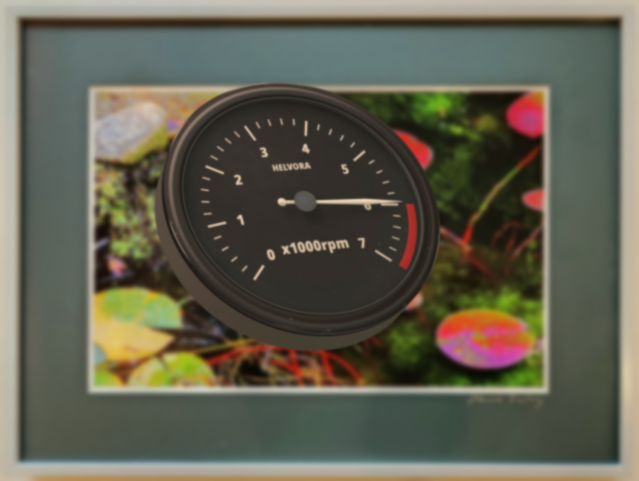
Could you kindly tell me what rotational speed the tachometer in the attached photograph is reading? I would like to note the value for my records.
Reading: 6000 rpm
